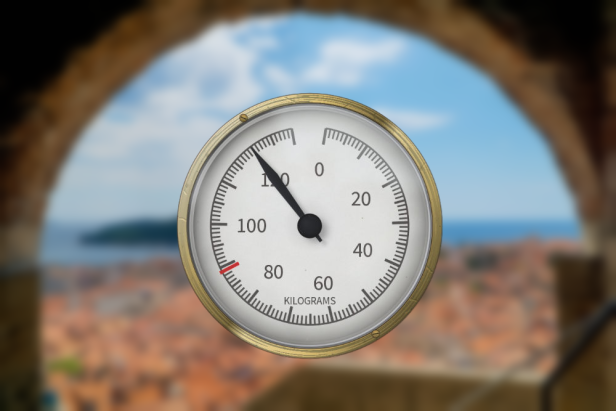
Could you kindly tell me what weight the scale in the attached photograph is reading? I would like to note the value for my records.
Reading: 120 kg
